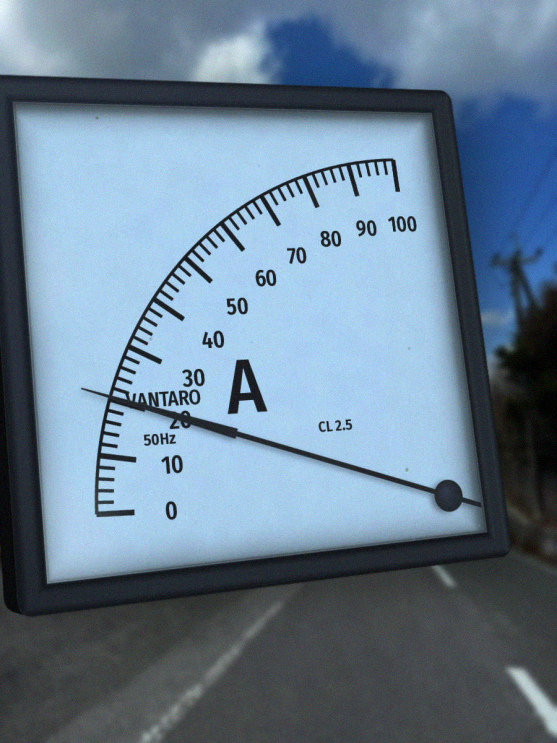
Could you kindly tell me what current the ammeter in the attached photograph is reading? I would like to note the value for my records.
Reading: 20 A
